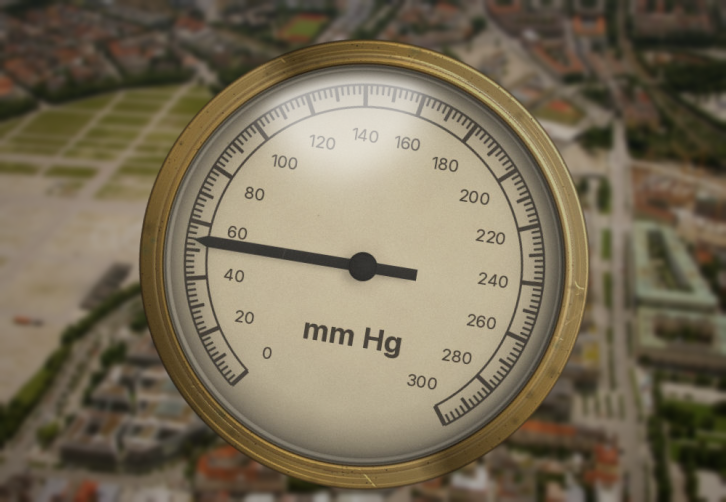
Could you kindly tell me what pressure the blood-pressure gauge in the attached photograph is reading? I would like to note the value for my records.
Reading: 54 mmHg
